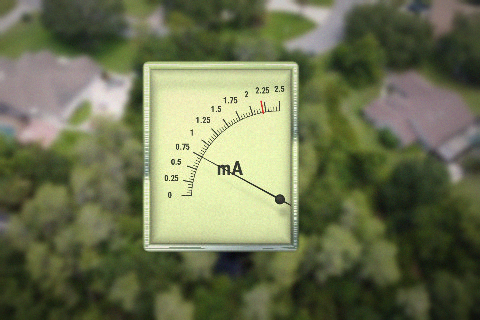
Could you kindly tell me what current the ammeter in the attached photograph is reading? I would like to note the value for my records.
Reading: 0.75 mA
